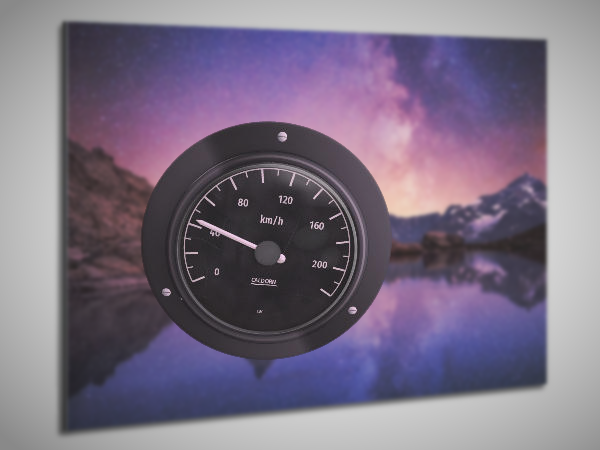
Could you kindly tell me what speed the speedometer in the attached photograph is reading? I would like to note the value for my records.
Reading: 45 km/h
